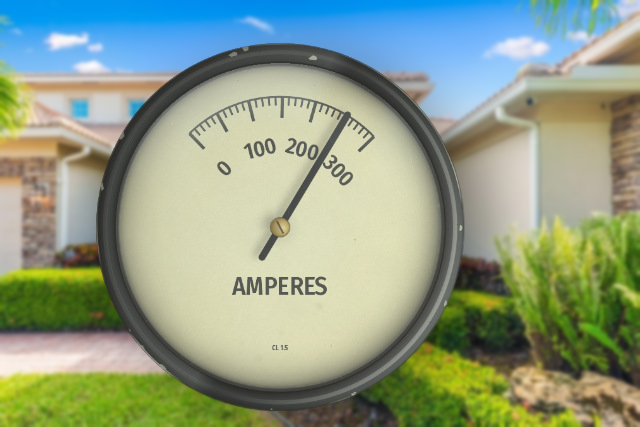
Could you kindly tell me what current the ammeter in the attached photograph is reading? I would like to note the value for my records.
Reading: 250 A
